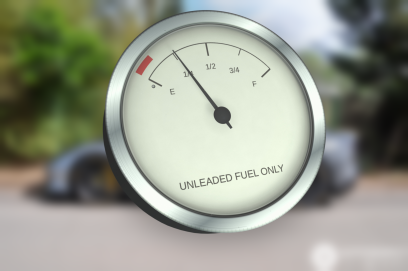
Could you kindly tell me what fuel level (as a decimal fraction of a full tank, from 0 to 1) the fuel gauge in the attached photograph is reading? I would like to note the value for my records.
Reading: 0.25
